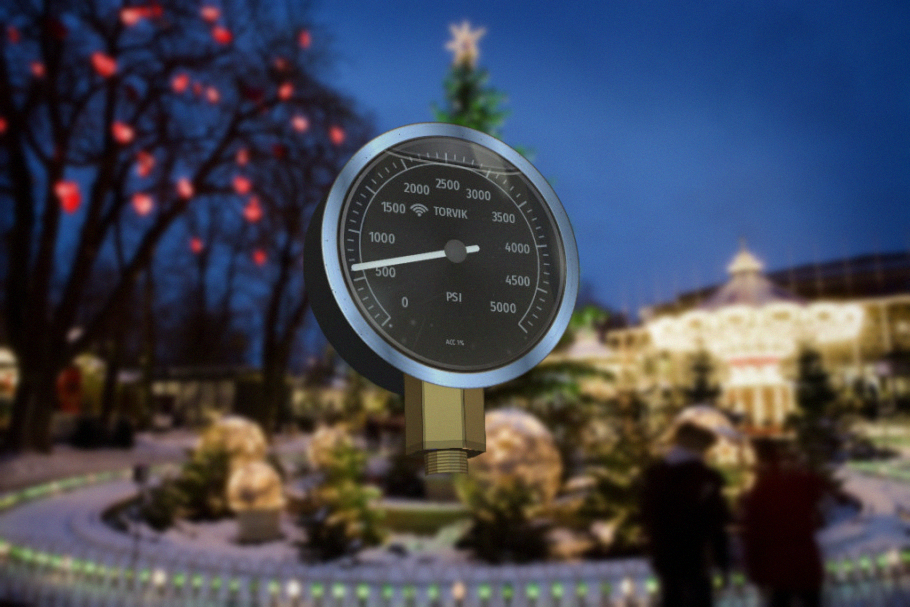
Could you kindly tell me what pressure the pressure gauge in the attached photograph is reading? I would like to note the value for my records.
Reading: 600 psi
